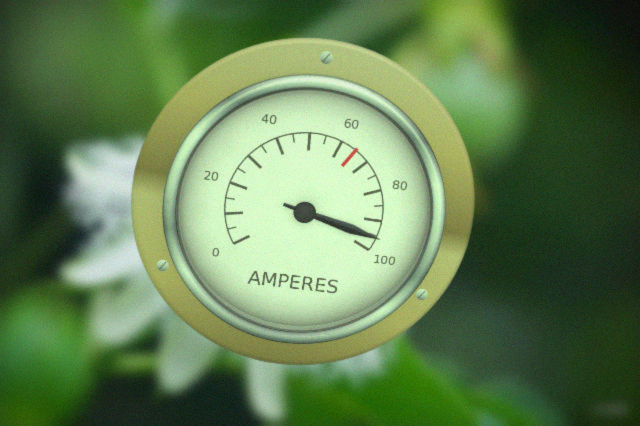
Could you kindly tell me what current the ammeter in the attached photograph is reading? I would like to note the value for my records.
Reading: 95 A
